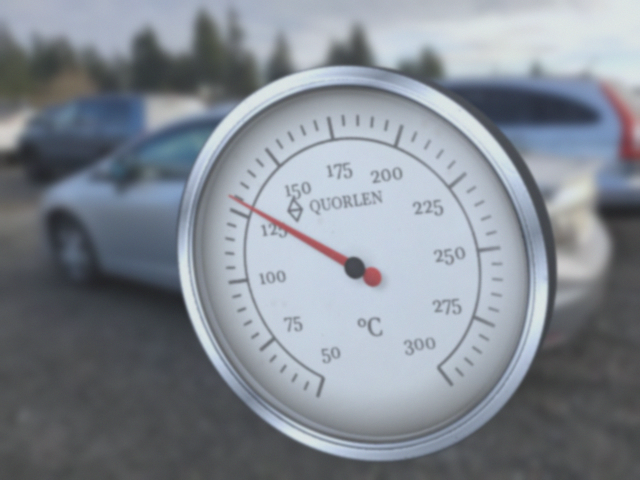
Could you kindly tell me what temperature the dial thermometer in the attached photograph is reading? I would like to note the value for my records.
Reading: 130 °C
